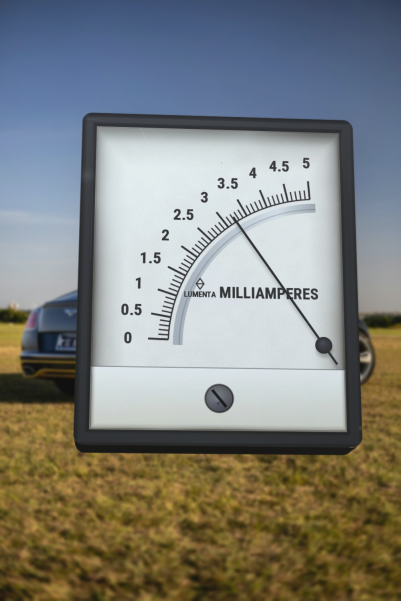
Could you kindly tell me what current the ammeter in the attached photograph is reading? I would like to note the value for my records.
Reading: 3.2 mA
